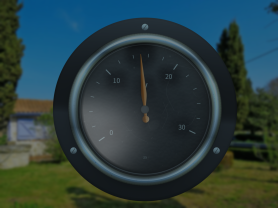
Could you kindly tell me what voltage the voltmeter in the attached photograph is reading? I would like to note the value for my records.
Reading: 15 V
